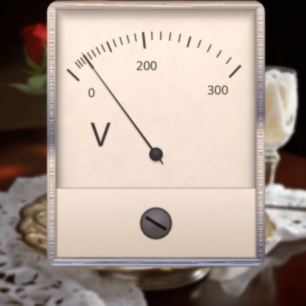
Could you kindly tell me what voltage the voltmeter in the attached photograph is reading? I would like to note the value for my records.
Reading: 100 V
